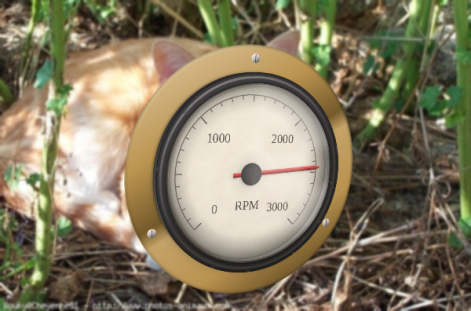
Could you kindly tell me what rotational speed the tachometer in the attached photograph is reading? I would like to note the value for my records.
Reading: 2450 rpm
